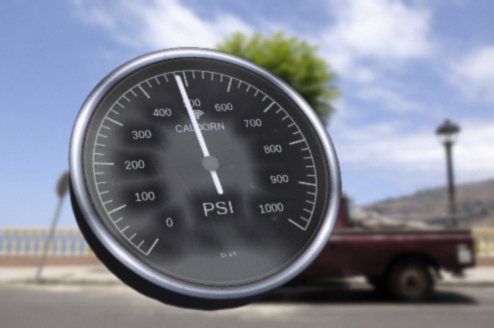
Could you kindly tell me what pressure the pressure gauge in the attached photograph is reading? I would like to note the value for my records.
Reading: 480 psi
